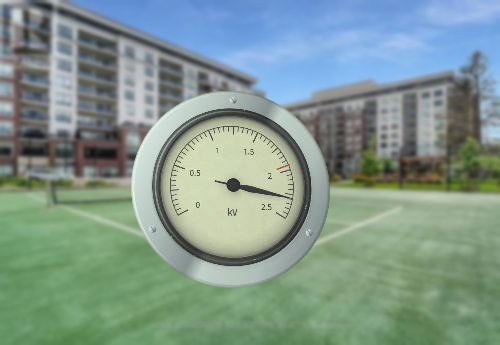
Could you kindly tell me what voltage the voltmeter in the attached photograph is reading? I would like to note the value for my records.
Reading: 2.3 kV
